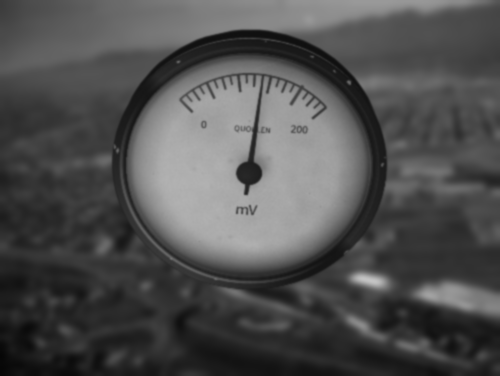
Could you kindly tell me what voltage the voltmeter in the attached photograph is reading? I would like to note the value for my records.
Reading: 110 mV
